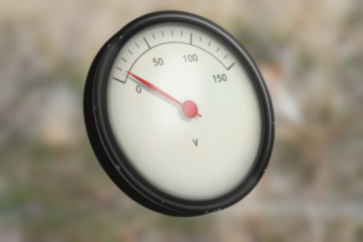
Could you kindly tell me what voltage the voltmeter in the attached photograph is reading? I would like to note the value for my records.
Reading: 10 V
